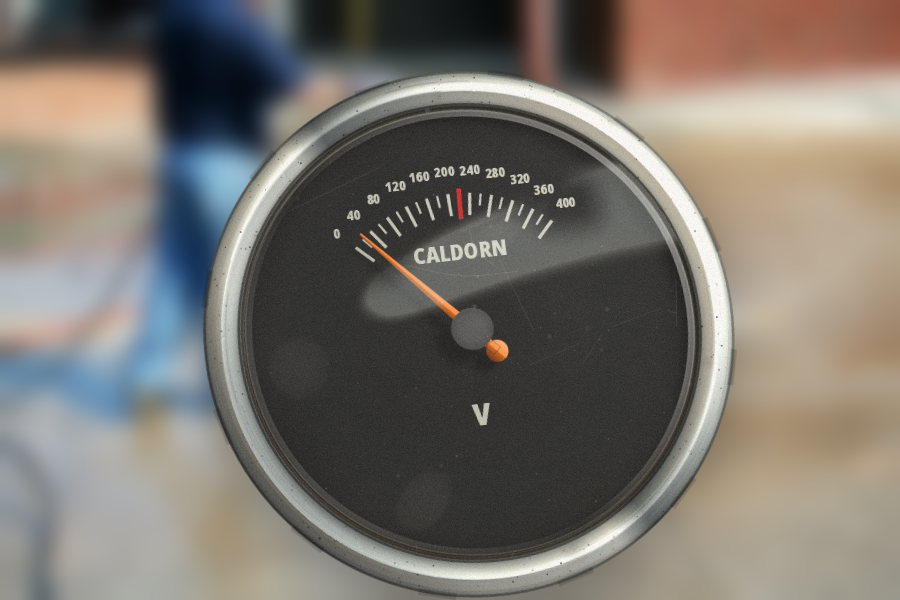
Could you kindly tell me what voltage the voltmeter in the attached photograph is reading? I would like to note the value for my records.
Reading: 20 V
